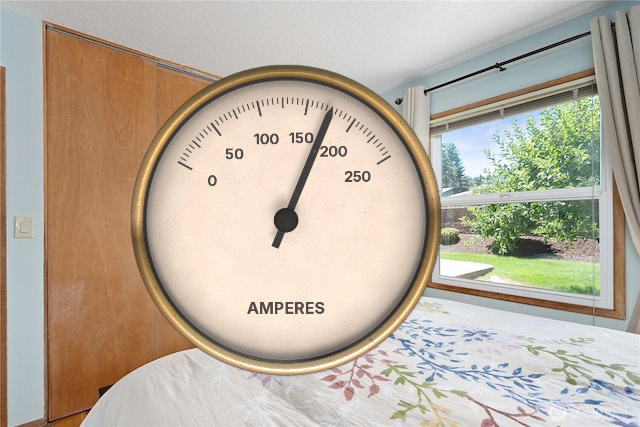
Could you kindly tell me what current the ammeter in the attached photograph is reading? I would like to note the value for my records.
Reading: 175 A
